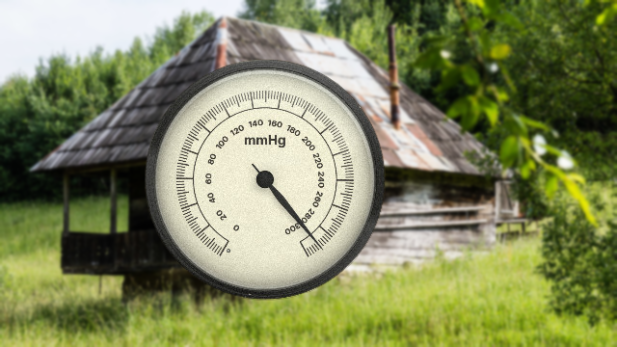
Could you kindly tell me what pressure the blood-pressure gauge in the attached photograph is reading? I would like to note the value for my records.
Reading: 290 mmHg
